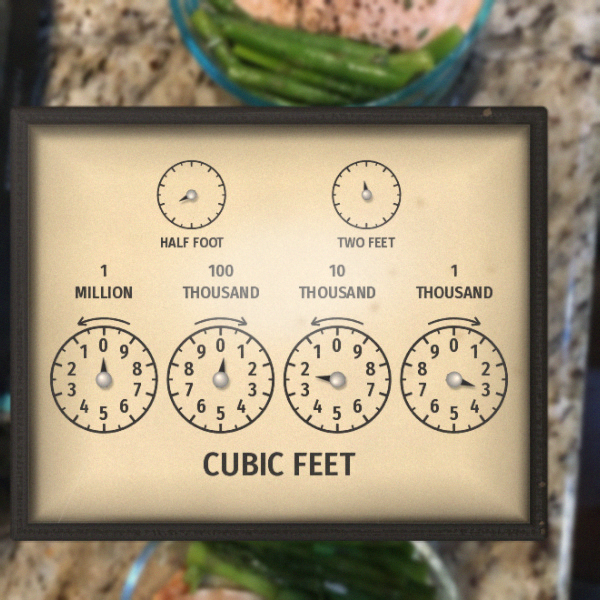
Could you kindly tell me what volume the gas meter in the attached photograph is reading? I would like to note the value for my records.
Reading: 2300 ft³
